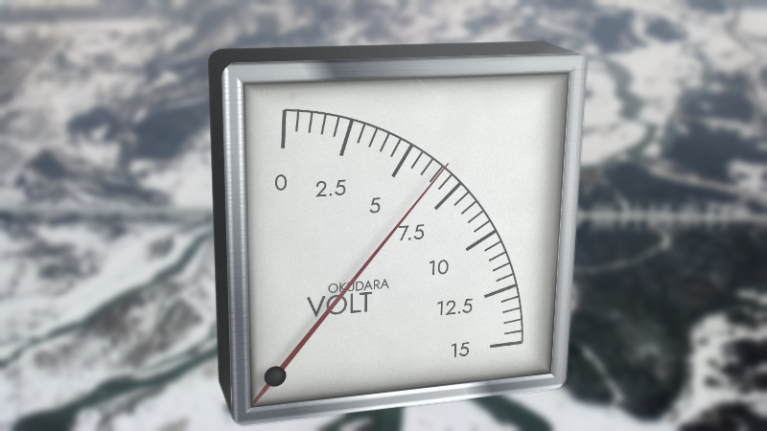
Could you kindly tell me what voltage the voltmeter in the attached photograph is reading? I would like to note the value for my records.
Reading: 6.5 V
